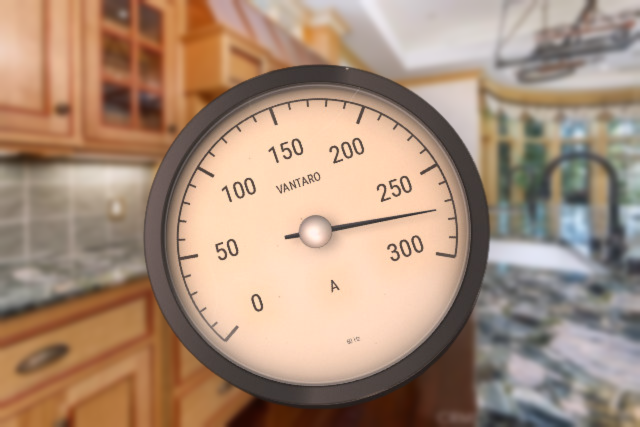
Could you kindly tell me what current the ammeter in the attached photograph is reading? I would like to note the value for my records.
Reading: 275 A
